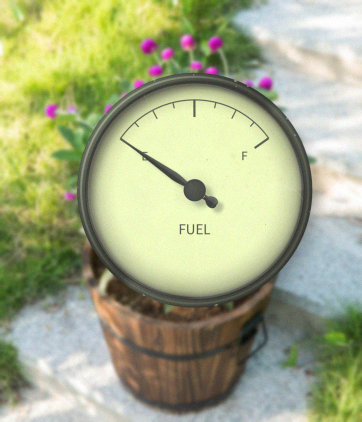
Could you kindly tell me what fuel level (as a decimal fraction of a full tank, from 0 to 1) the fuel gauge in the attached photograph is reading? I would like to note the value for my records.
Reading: 0
